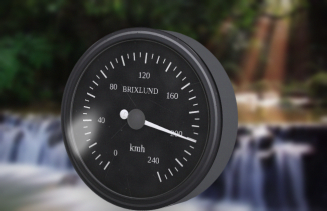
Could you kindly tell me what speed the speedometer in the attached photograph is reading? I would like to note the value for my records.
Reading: 200 km/h
